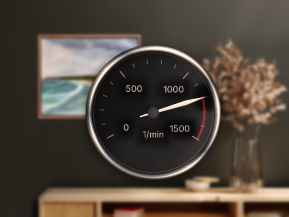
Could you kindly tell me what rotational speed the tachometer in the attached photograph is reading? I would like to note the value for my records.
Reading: 1200 rpm
